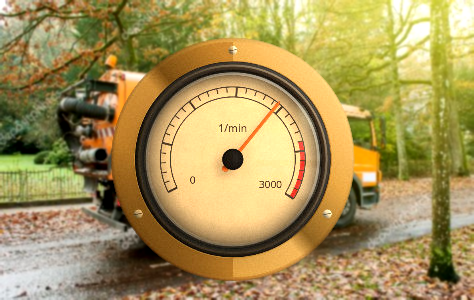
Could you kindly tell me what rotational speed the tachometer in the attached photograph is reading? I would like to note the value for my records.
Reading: 1950 rpm
